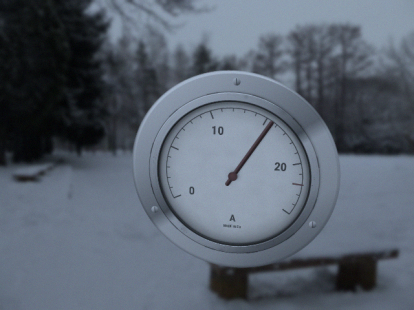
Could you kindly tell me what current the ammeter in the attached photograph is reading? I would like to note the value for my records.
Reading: 15.5 A
